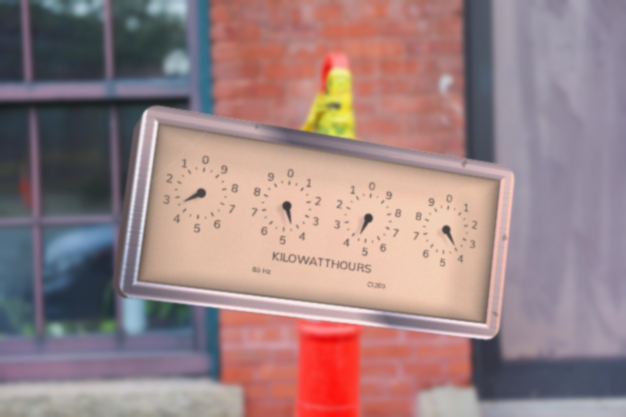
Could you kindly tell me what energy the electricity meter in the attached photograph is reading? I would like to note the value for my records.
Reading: 3444 kWh
